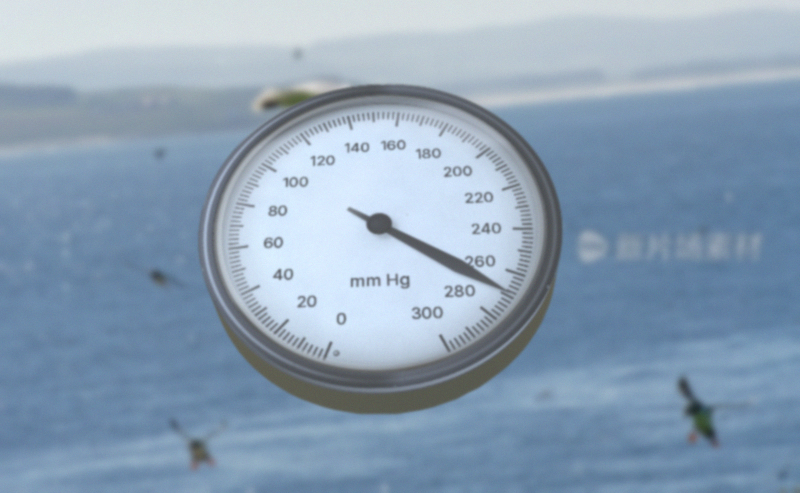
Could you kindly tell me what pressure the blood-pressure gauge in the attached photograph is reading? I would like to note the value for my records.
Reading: 270 mmHg
